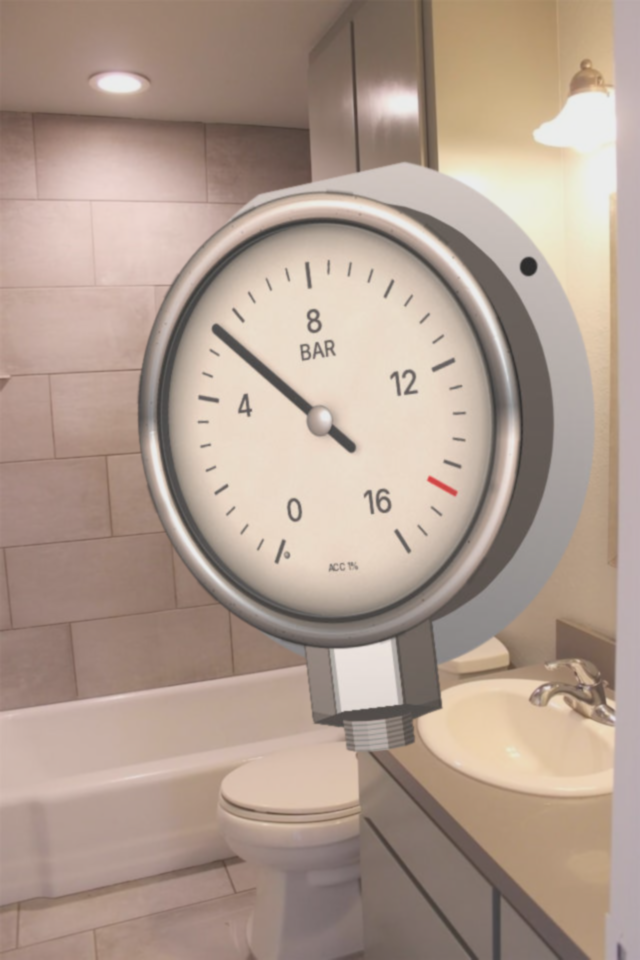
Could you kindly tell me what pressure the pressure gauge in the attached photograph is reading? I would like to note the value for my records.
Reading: 5.5 bar
